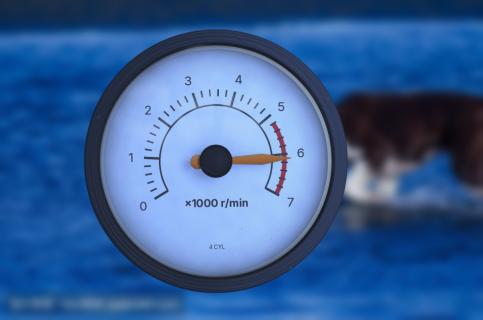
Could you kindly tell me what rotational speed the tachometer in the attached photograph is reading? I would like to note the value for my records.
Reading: 6100 rpm
